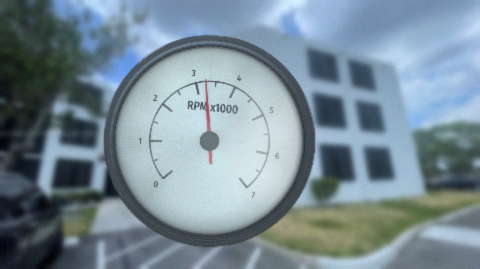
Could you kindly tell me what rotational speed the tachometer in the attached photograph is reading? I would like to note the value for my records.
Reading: 3250 rpm
